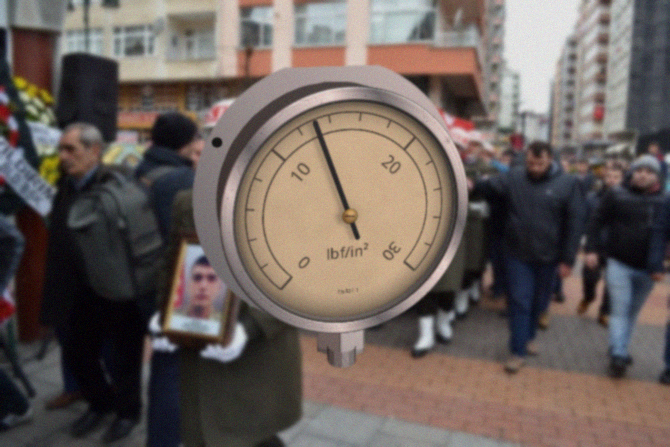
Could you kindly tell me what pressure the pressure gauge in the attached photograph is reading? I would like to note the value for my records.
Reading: 13 psi
